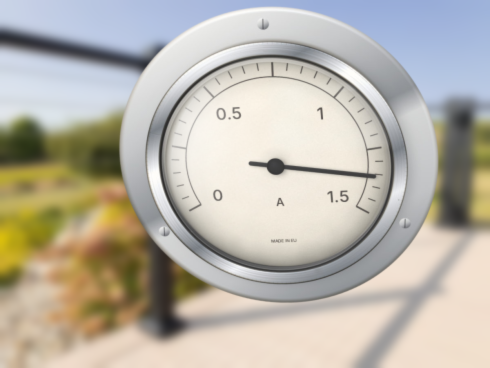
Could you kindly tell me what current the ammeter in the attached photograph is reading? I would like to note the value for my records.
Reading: 1.35 A
